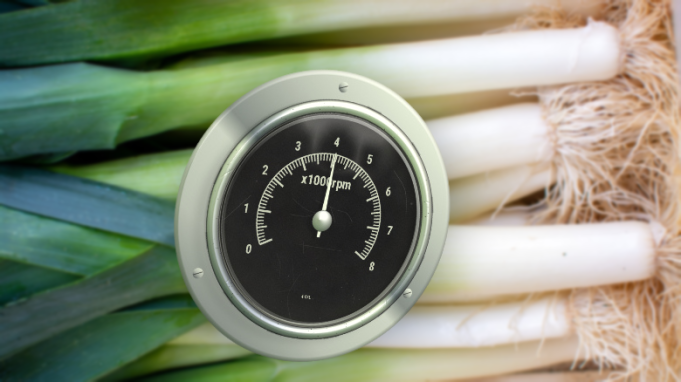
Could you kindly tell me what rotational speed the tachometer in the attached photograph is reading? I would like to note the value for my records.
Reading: 4000 rpm
